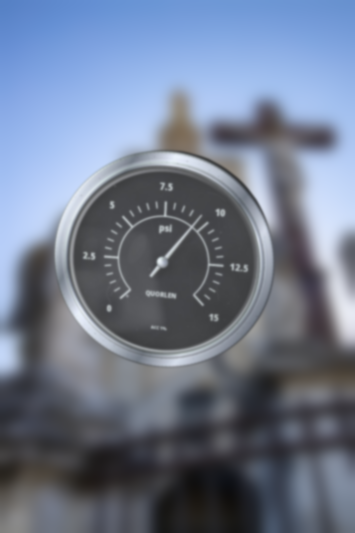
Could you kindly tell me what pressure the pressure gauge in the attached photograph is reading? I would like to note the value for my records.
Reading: 9.5 psi
